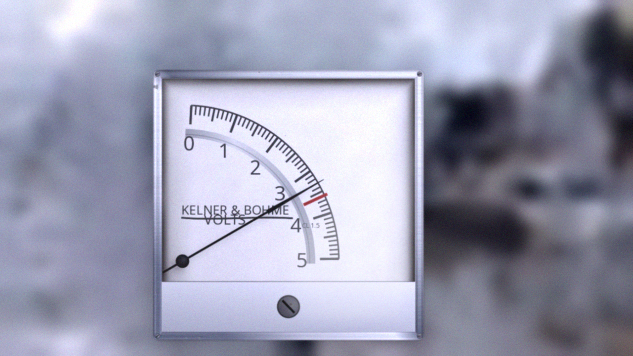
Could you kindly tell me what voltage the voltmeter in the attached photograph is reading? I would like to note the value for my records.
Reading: 3.3 V
